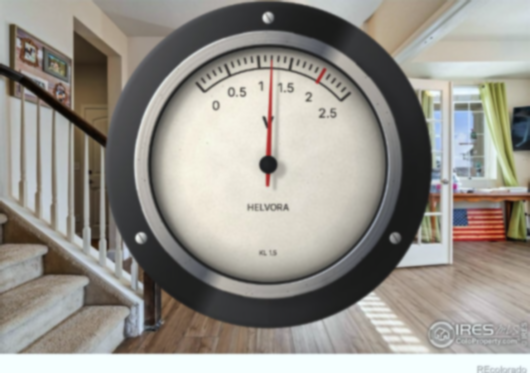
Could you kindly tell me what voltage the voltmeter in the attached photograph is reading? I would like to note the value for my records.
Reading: 1.2 V
